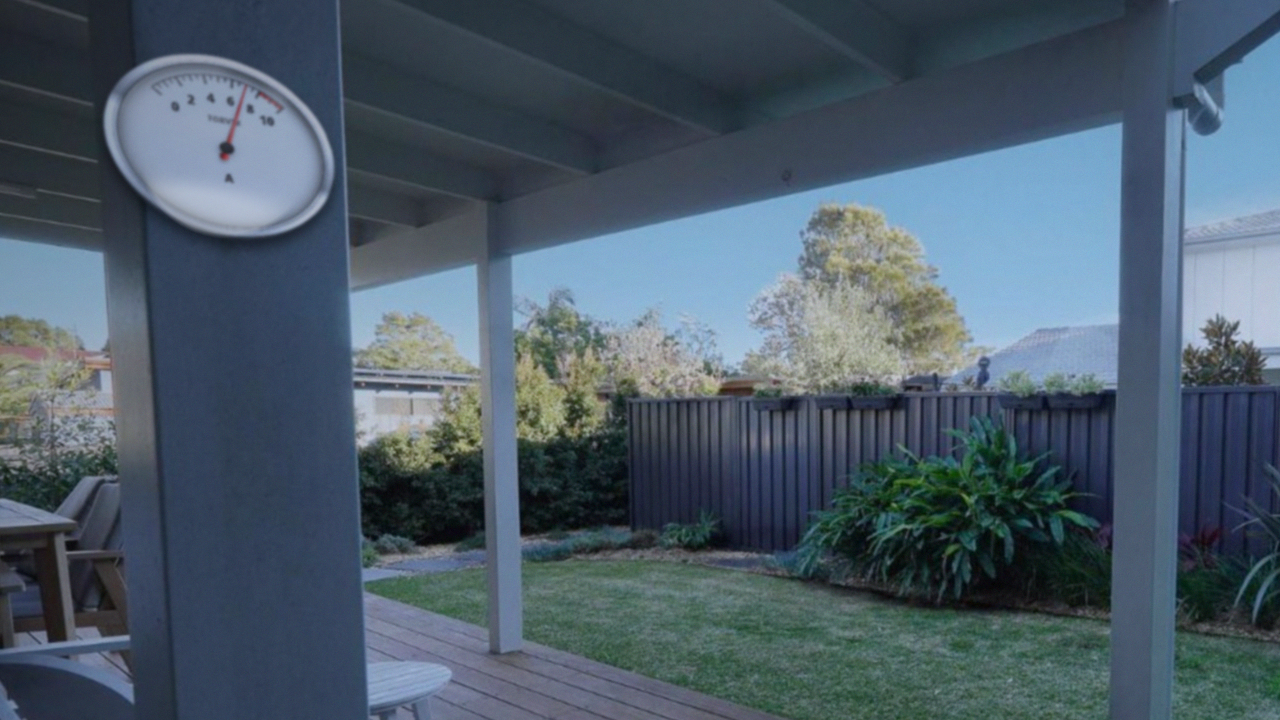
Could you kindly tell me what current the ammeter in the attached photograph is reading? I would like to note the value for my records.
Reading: 7 A
